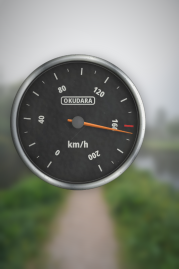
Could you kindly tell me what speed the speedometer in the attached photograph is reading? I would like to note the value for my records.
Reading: 165 km/h
